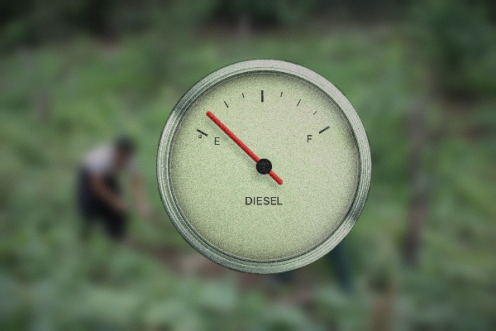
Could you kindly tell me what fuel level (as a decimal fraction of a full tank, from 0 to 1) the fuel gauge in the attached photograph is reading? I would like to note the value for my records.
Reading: 0.125
